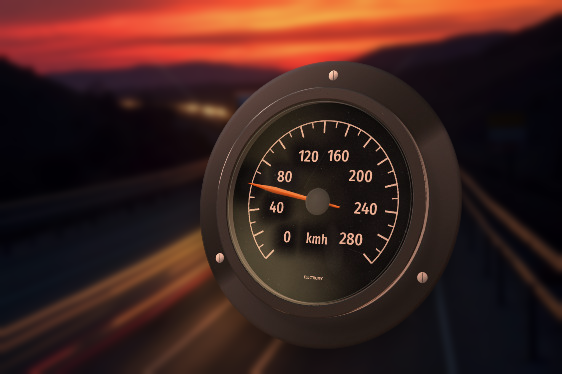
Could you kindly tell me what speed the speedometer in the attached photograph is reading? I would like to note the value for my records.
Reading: 60 km/h
